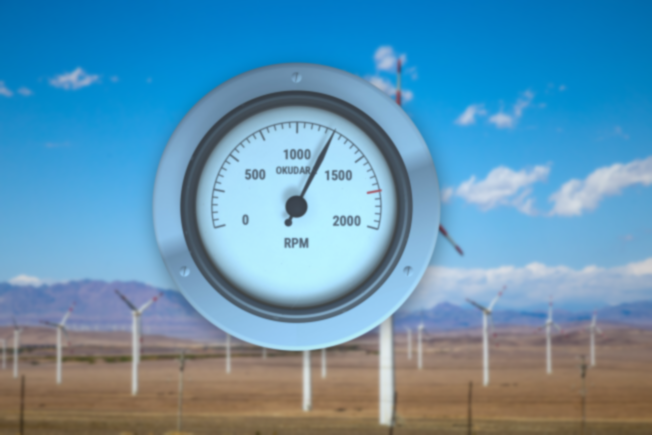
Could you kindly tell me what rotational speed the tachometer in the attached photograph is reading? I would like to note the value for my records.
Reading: 1250 rpm
